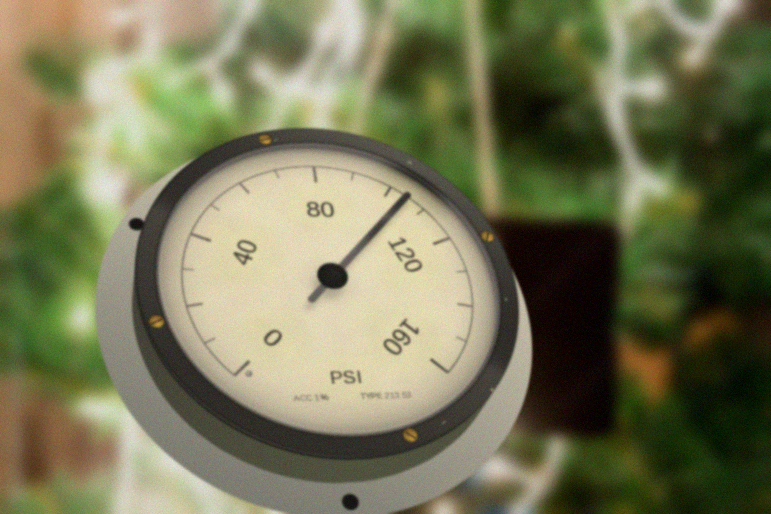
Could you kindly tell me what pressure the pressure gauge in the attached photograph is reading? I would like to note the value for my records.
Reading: 105 psi
